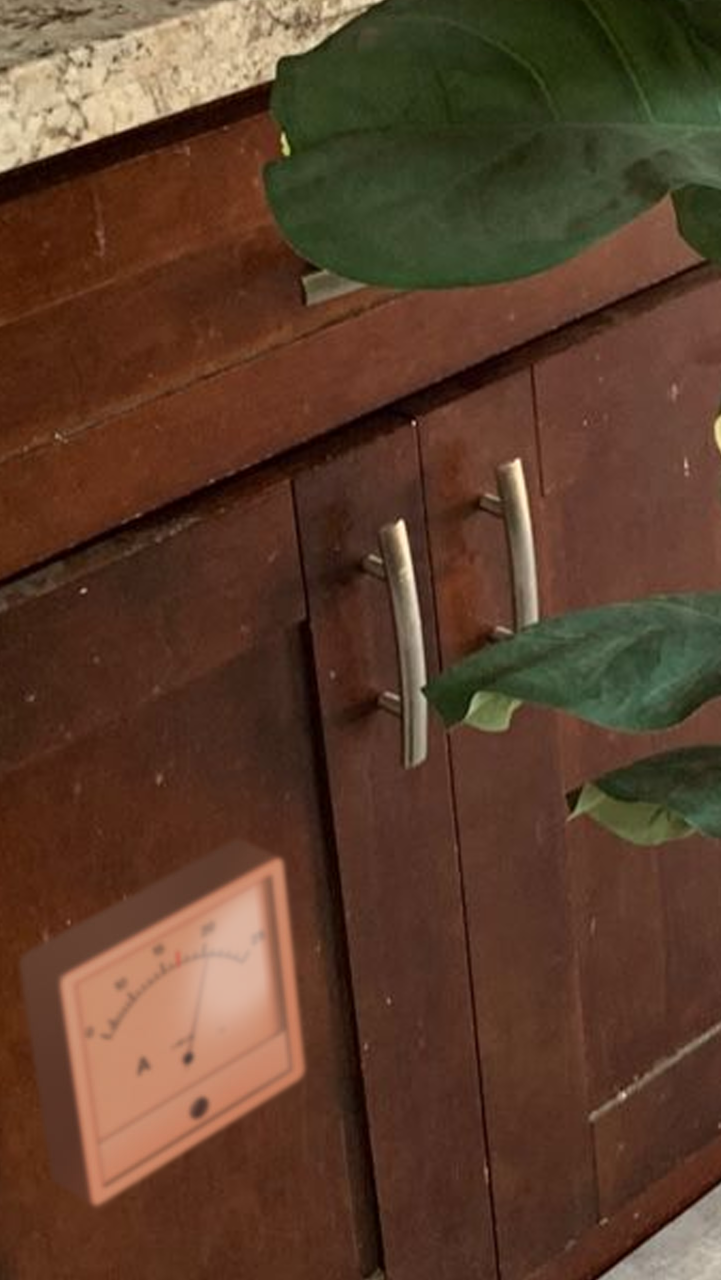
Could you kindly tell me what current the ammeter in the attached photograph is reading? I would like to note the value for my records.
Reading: 20 A
